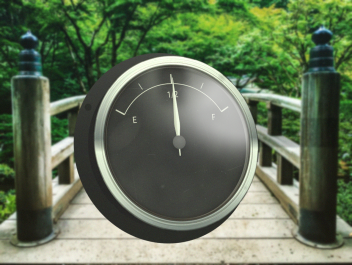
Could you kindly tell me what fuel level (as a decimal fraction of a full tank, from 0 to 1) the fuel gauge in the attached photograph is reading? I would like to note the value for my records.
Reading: 0.5
